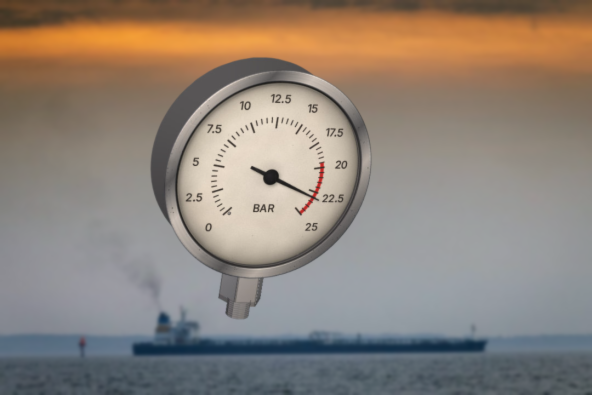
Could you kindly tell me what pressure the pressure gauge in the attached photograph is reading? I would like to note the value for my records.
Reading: 23 bar
